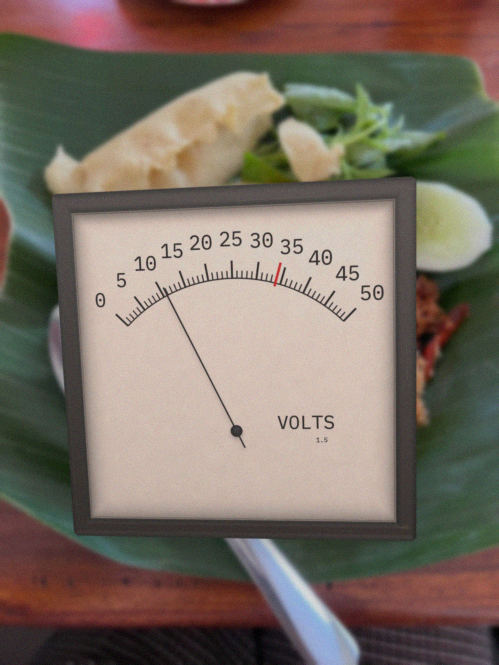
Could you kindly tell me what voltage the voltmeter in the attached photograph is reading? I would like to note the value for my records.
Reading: 11 V
